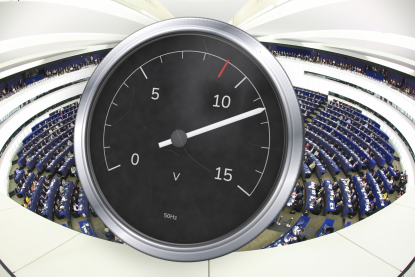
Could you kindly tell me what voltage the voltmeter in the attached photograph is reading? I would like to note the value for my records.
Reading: 11.5 V
